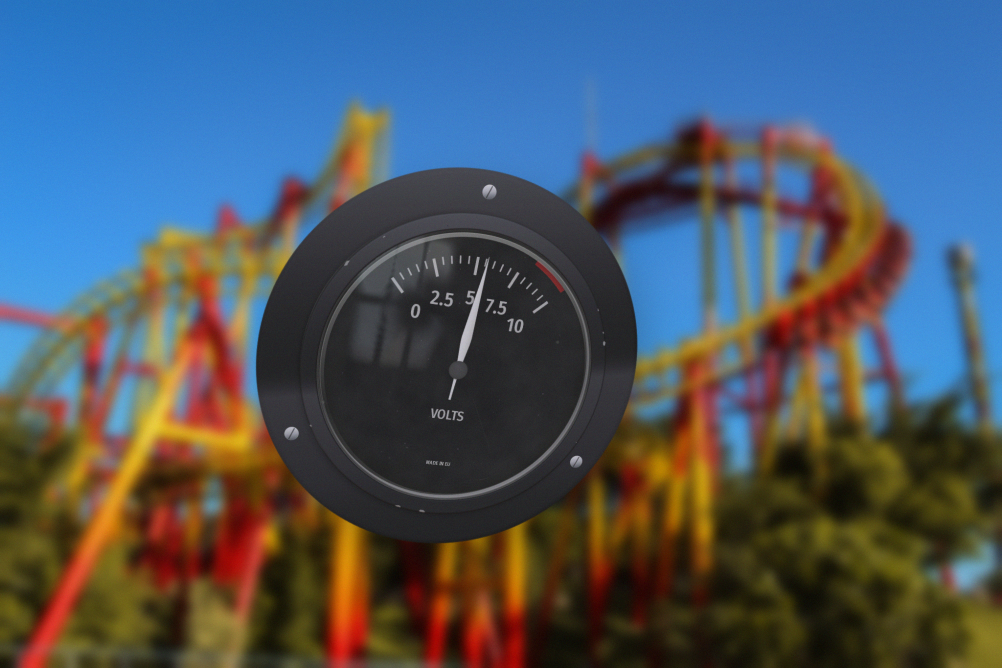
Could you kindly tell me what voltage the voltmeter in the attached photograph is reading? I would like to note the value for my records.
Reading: 5.5 V
